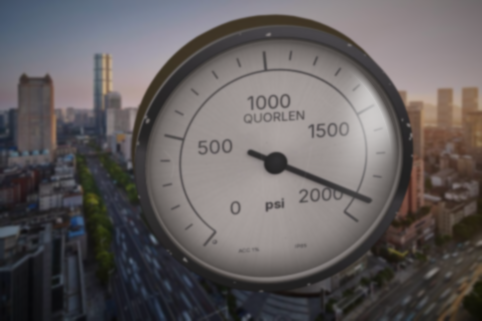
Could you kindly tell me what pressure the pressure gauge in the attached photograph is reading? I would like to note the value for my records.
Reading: 1900 psi
